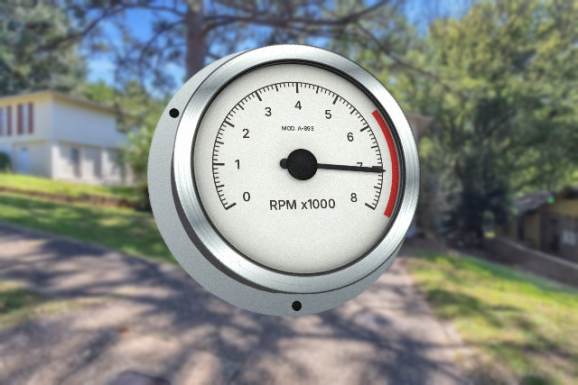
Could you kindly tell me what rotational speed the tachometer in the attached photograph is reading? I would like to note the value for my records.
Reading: 7100 rpm
